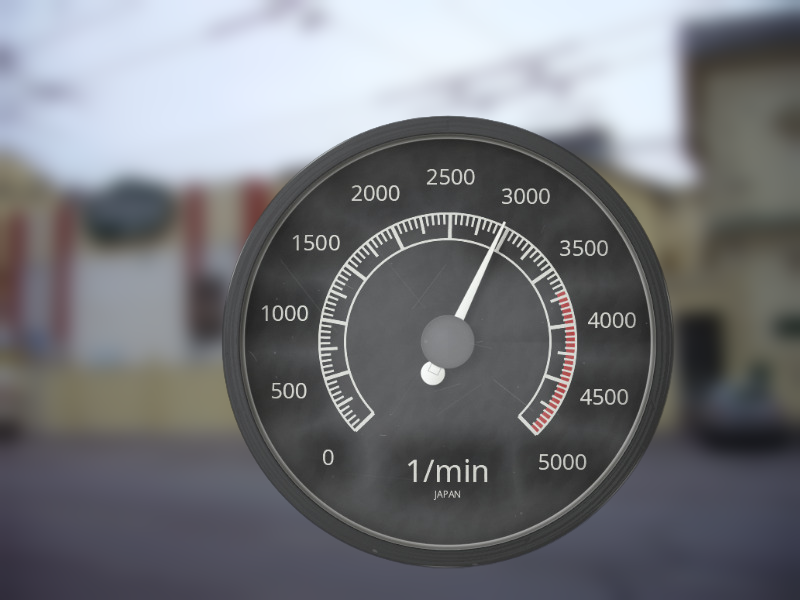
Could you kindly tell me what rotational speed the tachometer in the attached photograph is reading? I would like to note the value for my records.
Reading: 2950 rpm
